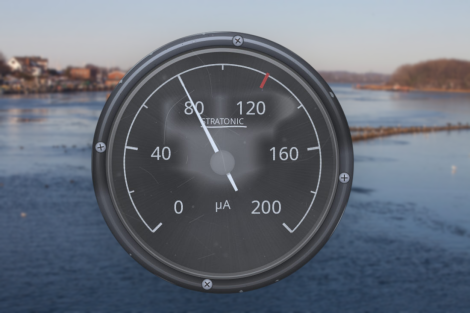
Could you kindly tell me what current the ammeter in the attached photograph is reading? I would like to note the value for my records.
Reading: 80 µA
